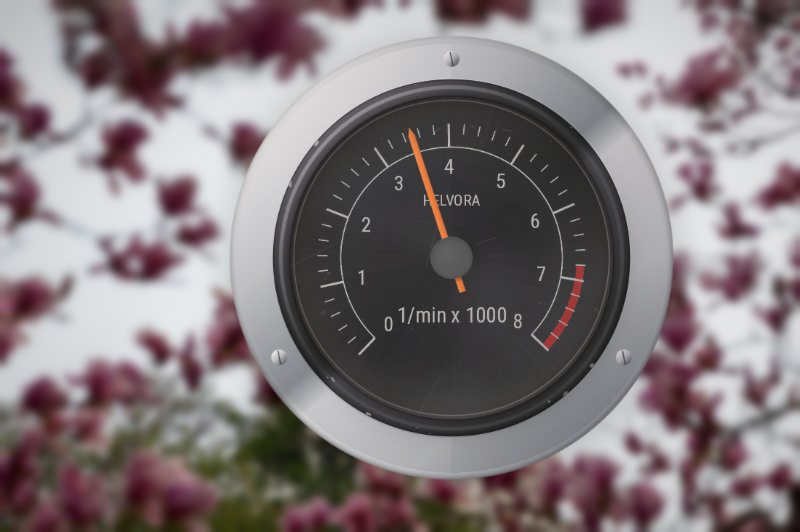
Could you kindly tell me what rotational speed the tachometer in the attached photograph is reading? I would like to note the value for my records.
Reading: 3500 rpm
